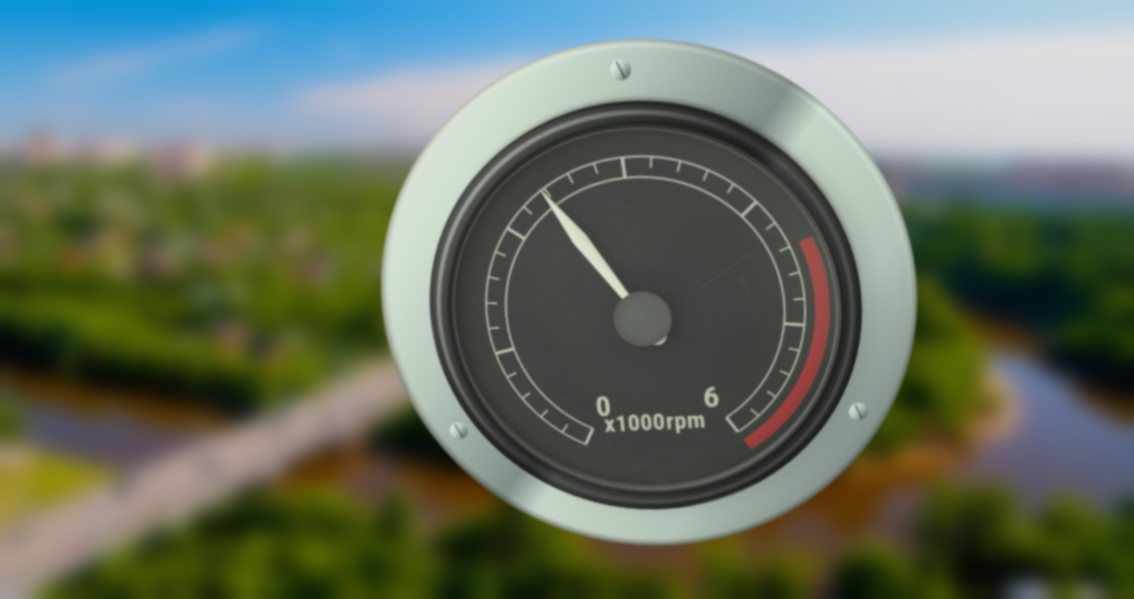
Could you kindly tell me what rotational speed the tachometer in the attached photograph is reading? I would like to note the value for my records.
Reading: 2400 rpm
